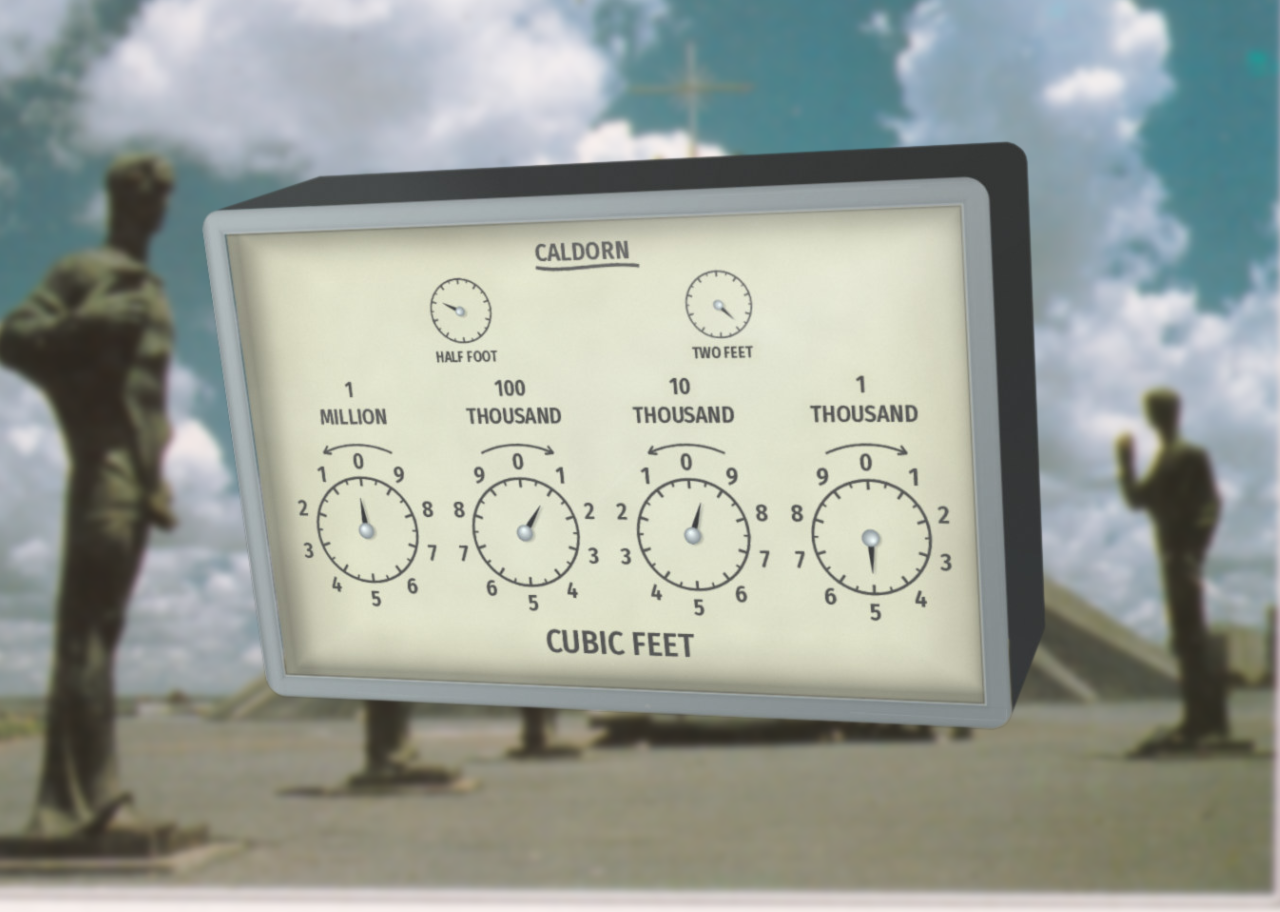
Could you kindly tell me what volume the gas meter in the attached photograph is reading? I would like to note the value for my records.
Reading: 9500 ft³
